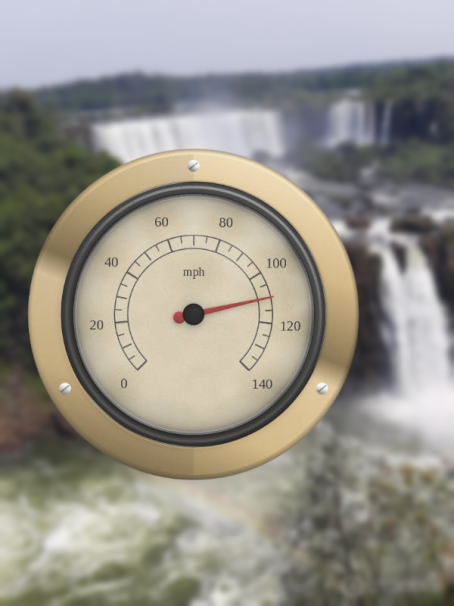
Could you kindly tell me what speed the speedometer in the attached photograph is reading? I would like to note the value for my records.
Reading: 110 mph
